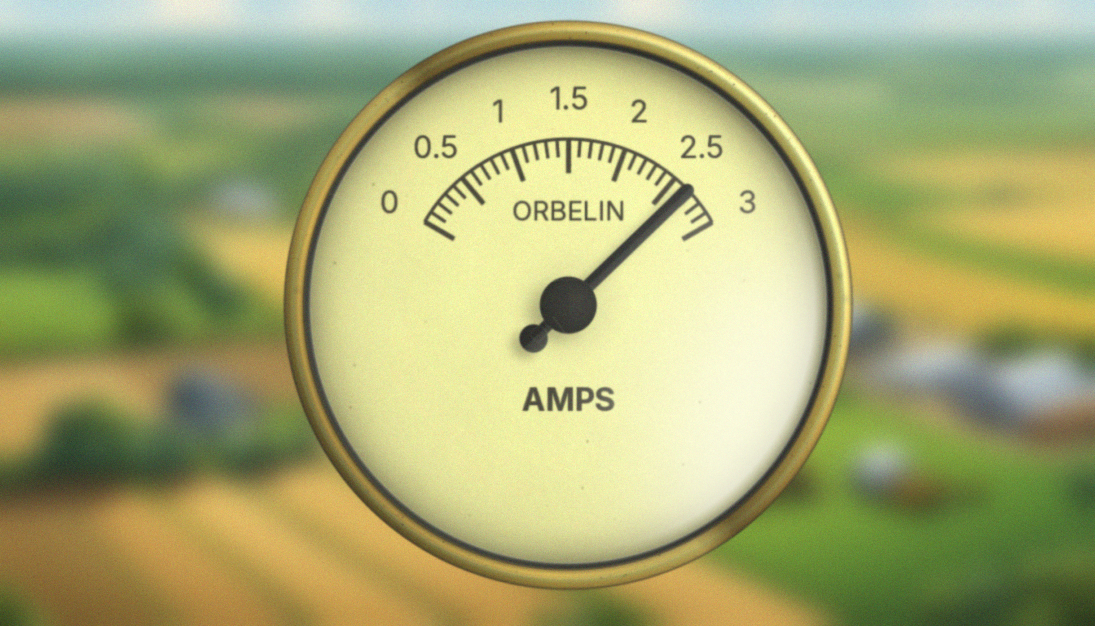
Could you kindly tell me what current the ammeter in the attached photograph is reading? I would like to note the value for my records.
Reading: 2.65 A
